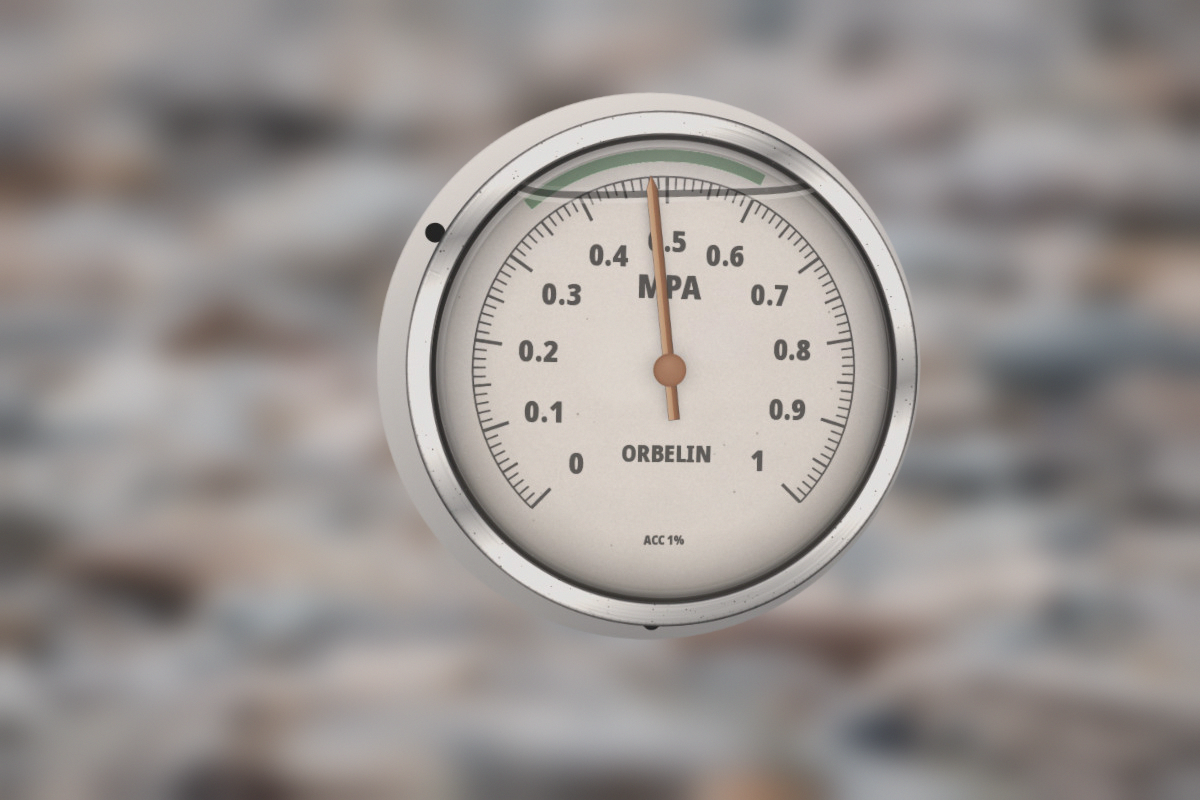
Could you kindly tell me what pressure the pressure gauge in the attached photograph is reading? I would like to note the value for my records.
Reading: 0.48 MPa
